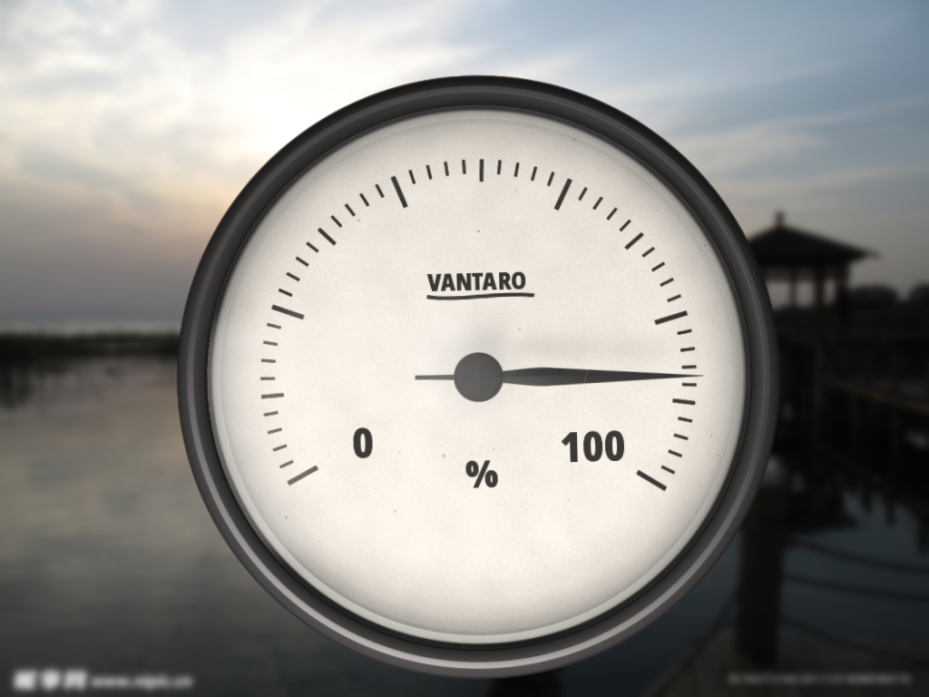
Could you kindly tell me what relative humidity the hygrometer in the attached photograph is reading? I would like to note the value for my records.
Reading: 87 %
